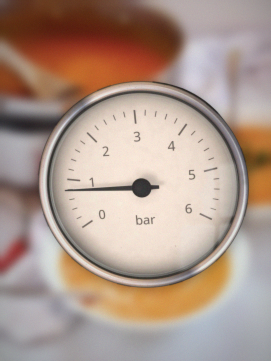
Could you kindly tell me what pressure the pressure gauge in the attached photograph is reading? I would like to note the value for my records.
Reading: 0.8 bar
